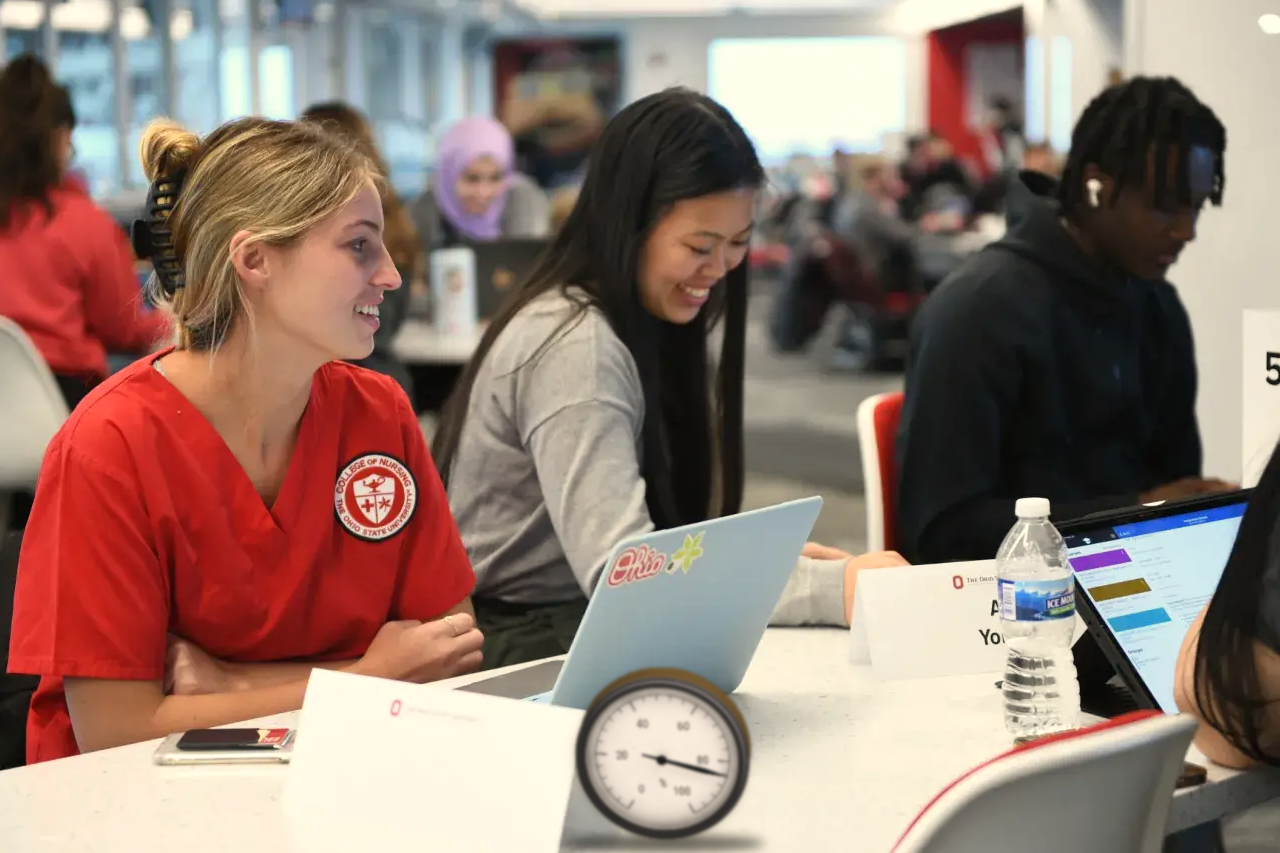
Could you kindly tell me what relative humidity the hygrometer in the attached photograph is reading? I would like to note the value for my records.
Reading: 84 %
